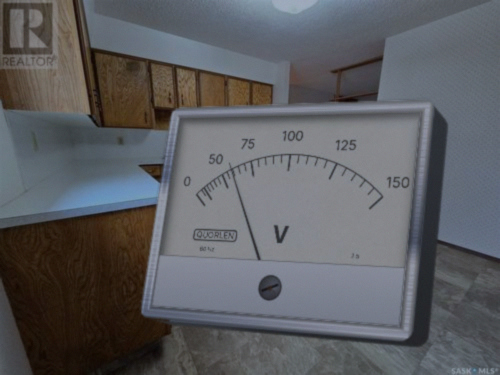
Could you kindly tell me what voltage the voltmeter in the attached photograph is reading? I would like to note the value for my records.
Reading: 60 V
